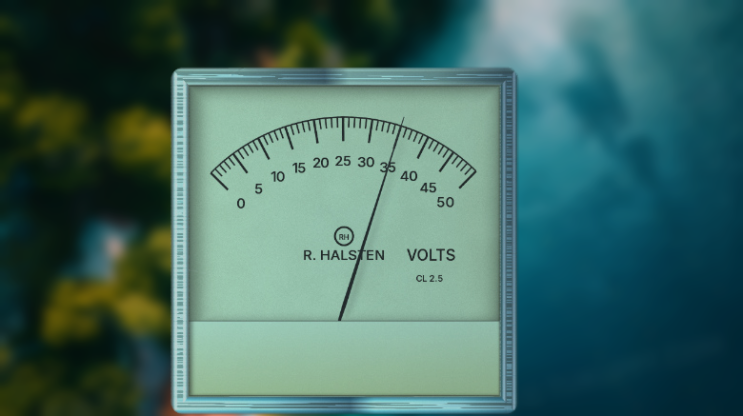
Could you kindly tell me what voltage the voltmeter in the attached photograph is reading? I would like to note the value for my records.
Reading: 35 V
